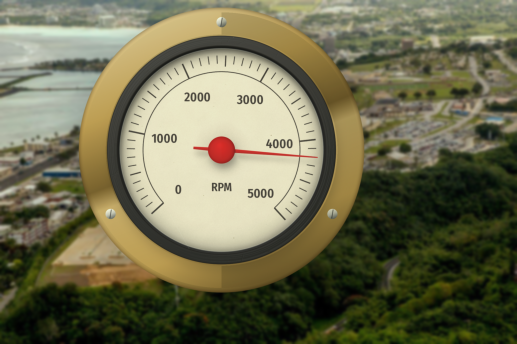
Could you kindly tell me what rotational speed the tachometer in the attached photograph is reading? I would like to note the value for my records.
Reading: 4200 rpm
